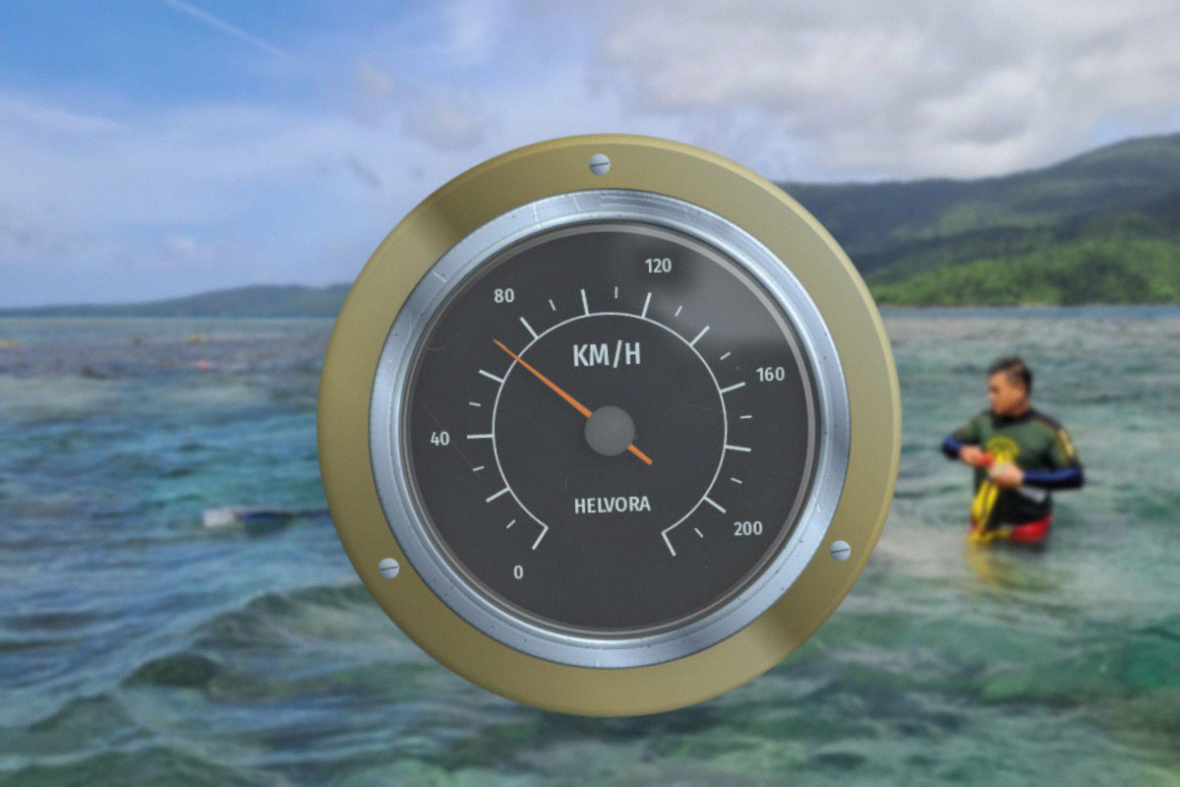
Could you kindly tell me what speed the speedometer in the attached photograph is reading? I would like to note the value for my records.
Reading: 70 km/h
